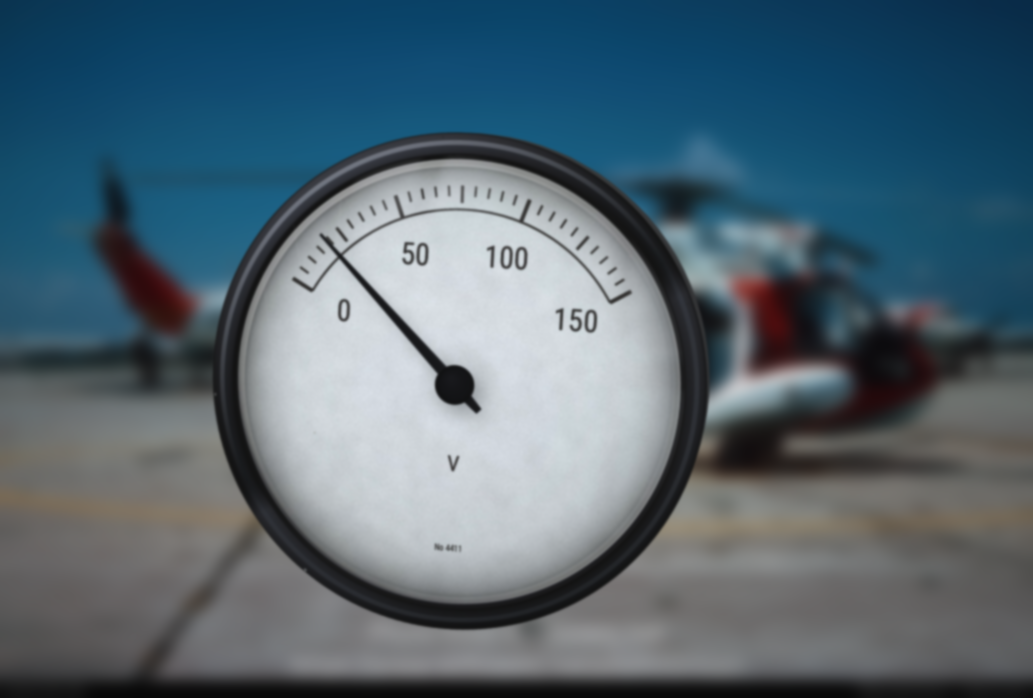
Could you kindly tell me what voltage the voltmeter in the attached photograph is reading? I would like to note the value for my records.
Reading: 20 V
